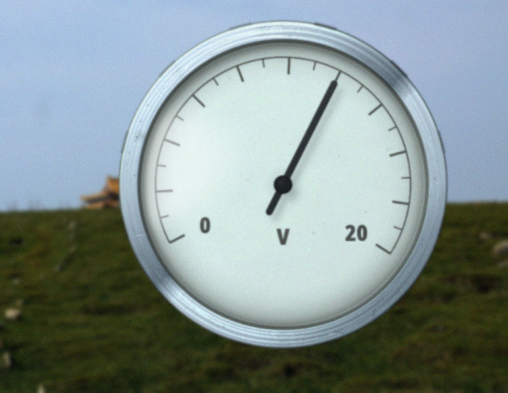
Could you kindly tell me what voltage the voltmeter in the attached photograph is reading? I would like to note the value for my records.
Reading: 12 V
